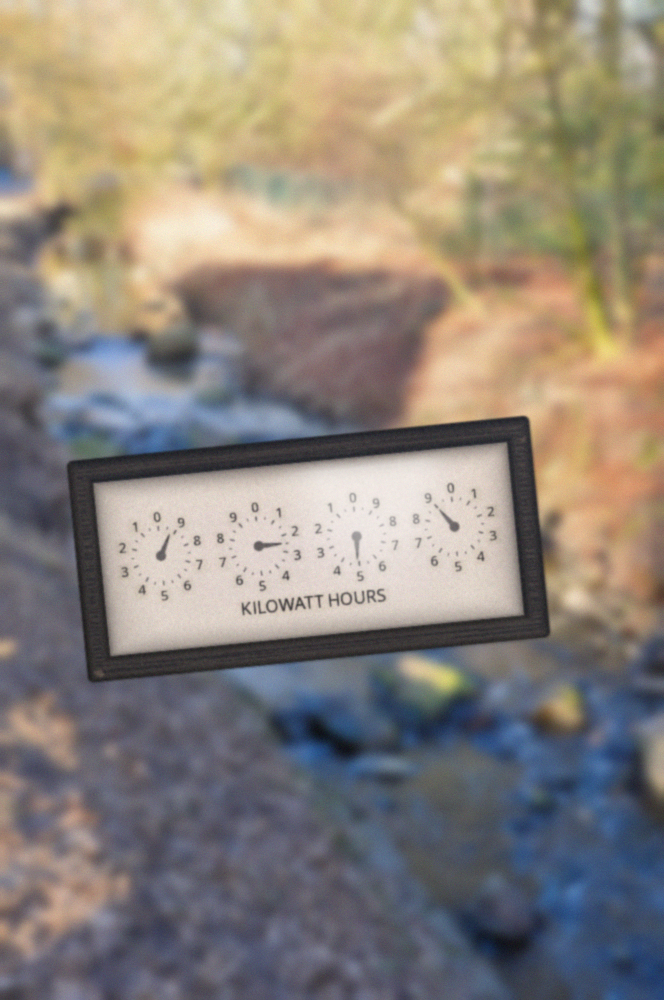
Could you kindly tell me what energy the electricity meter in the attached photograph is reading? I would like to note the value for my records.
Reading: 9249 kWh
